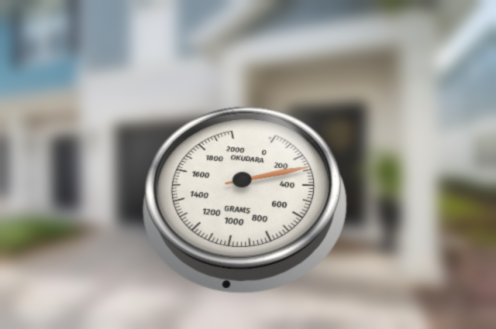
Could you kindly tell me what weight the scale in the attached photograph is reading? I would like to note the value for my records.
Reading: 300 g
